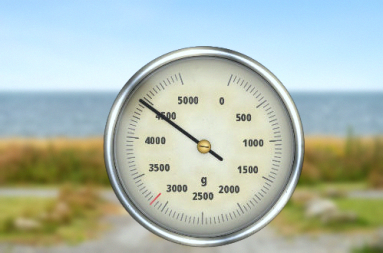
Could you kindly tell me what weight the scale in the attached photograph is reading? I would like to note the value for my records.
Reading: 4450 g
